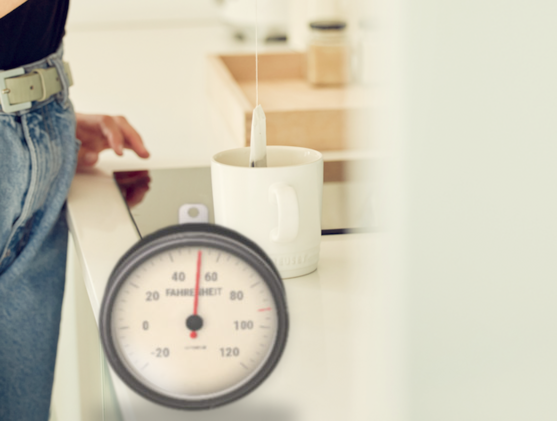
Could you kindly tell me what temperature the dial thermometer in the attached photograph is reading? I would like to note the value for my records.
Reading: 52 °F
